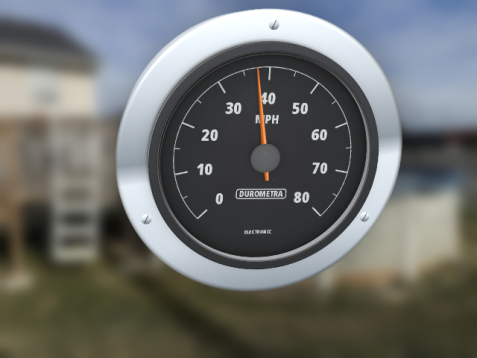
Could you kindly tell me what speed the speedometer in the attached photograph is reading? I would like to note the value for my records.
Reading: 37.5 mph
